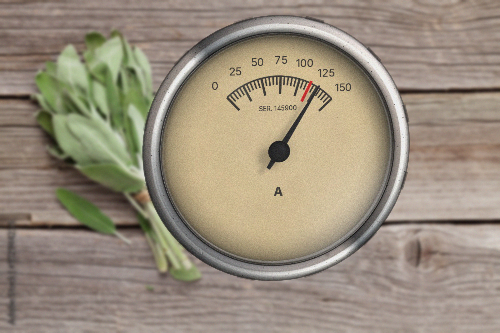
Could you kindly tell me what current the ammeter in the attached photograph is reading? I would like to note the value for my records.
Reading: 125 A
